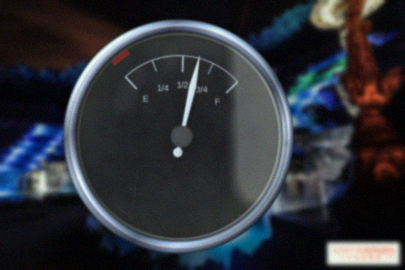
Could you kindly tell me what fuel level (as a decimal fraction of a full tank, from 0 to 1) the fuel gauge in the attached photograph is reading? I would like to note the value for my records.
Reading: 0.625
